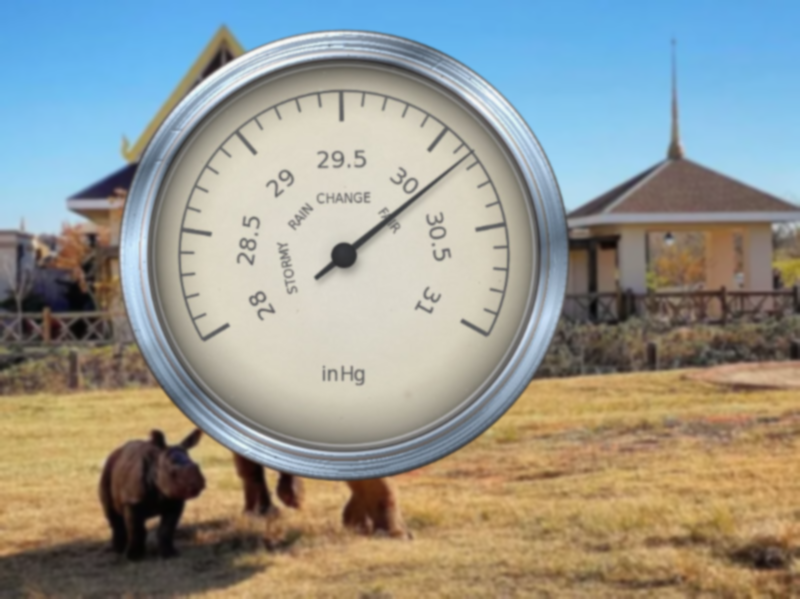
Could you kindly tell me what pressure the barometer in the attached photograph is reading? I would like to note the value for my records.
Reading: 30.15 inHg
